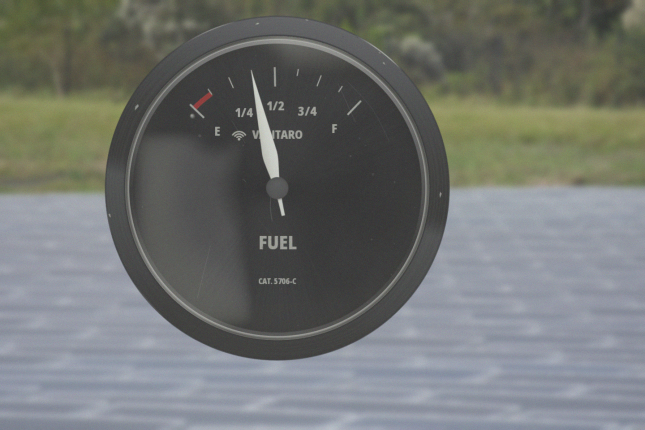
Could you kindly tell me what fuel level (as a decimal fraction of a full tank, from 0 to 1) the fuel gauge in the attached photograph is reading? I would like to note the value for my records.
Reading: 0.375
